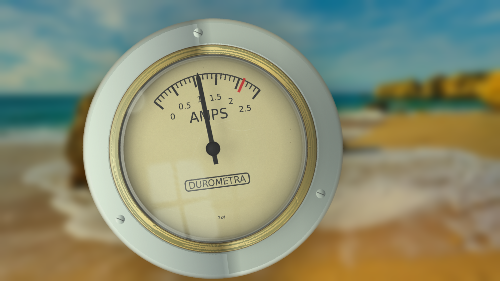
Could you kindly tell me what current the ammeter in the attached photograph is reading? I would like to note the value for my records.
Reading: 1.1 A
